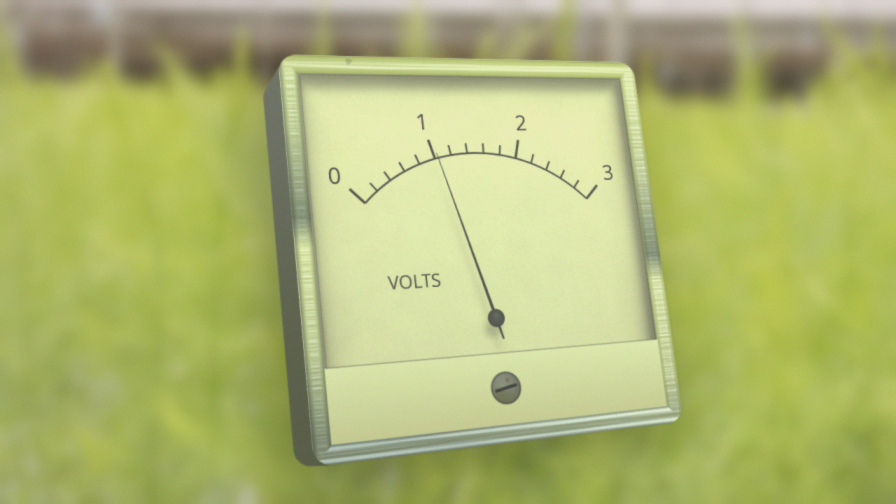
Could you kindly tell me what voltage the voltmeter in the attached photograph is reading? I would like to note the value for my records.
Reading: 1 V
